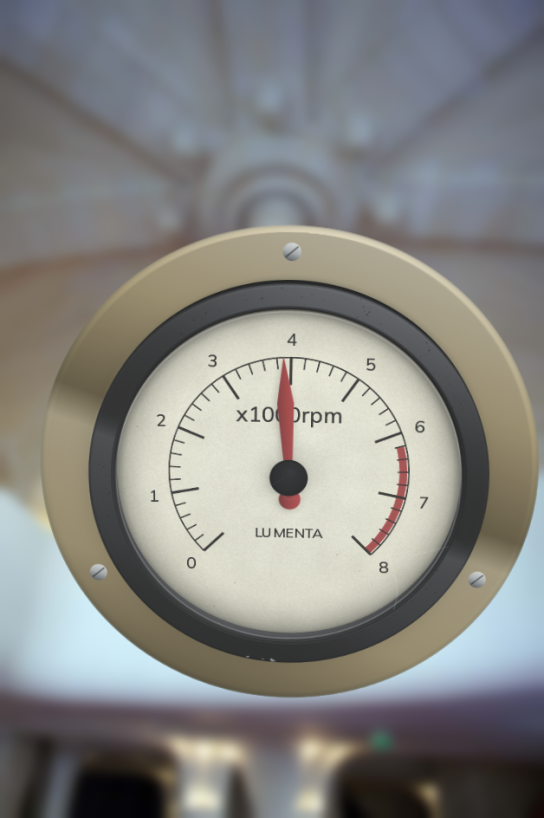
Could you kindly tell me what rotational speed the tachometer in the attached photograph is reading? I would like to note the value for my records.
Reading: 3900 rpm
